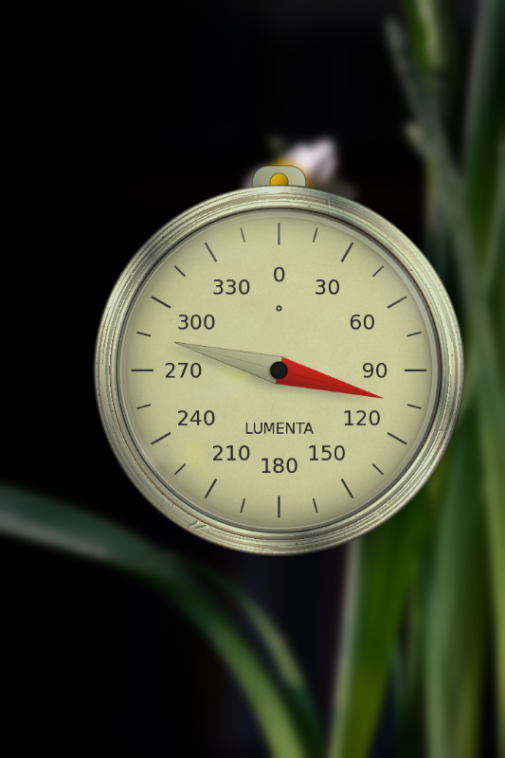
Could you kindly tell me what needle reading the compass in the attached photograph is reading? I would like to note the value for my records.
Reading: 105 °
